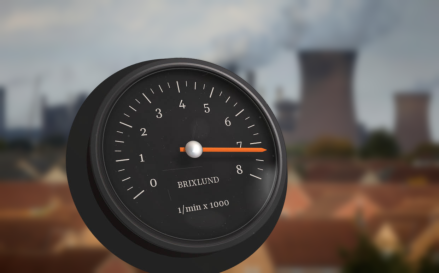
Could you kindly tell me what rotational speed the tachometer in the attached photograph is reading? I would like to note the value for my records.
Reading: 7250 rpm
